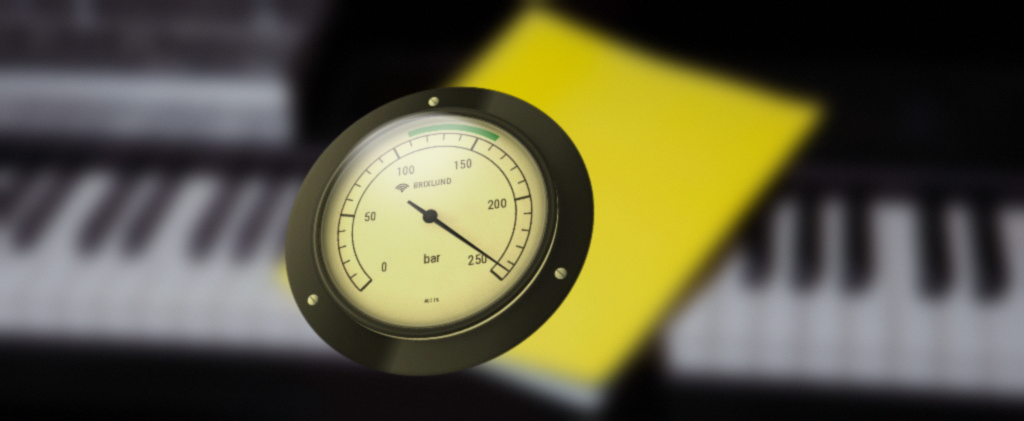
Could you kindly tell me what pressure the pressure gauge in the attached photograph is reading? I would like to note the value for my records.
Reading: 245 bar
